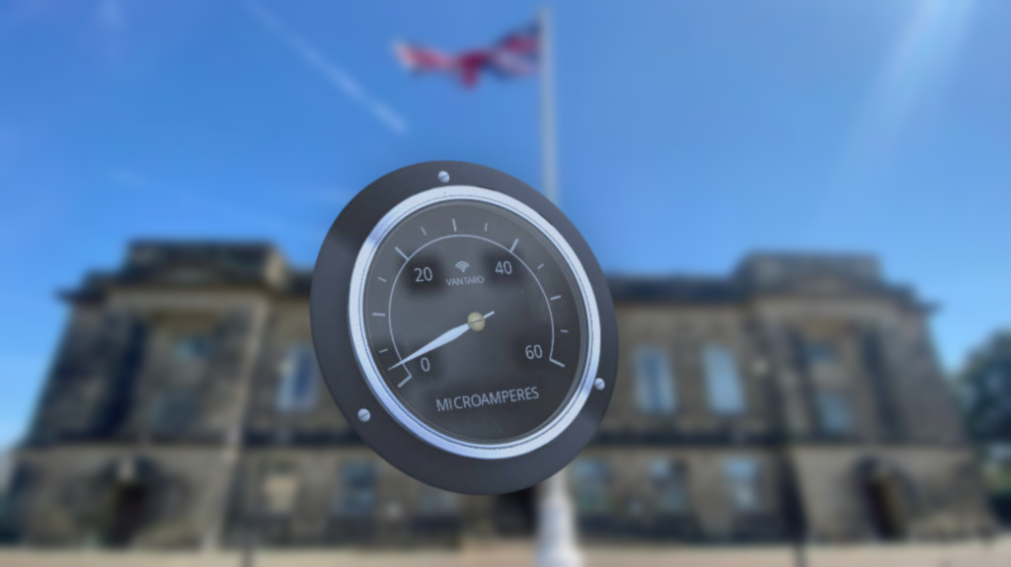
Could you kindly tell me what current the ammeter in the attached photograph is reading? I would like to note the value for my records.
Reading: 2.5 µA
